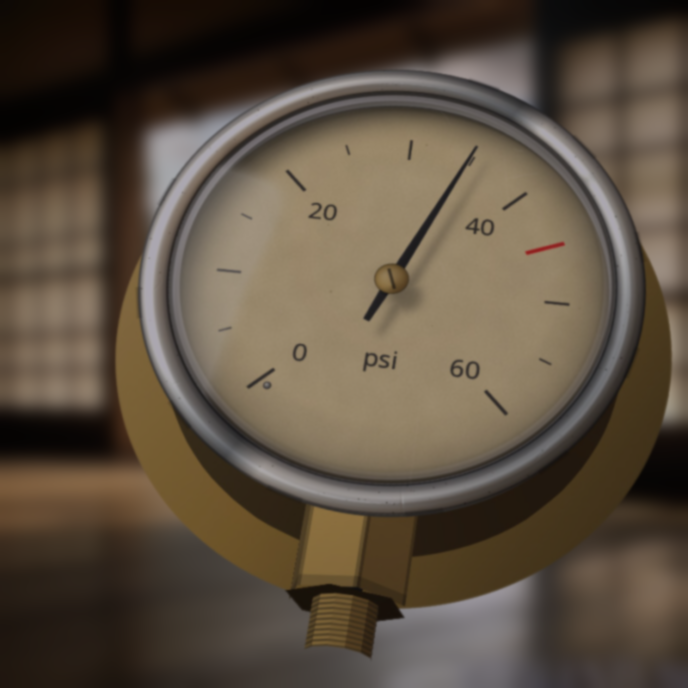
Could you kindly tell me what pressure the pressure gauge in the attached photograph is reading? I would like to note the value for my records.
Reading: 35 psi
